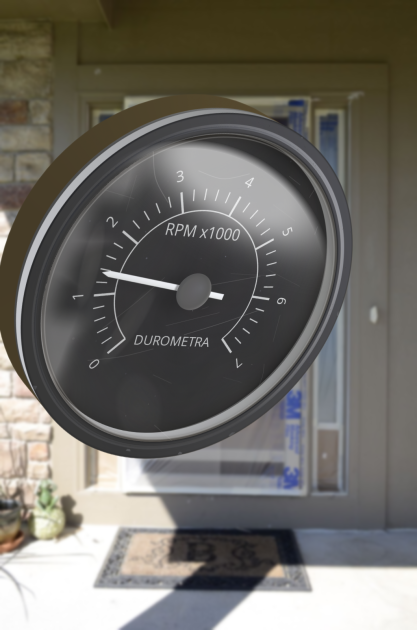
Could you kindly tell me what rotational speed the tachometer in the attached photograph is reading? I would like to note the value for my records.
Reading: 1400 rpm
